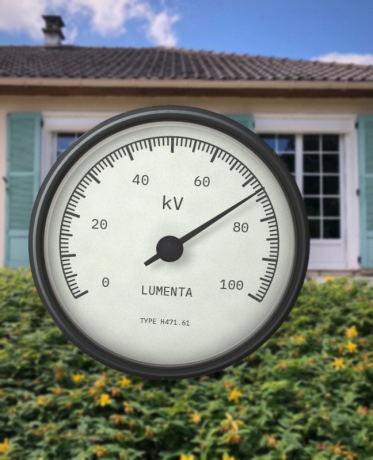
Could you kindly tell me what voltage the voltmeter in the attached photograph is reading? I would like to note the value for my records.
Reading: 73 kV
